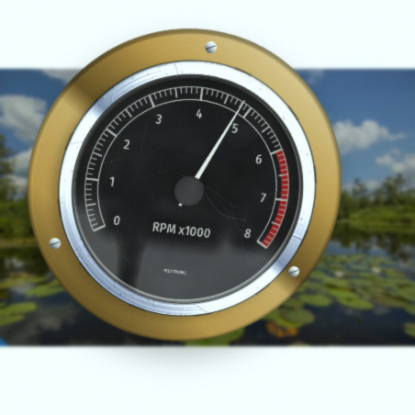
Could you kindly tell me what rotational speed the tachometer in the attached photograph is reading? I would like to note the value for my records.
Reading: 4800 rpm
